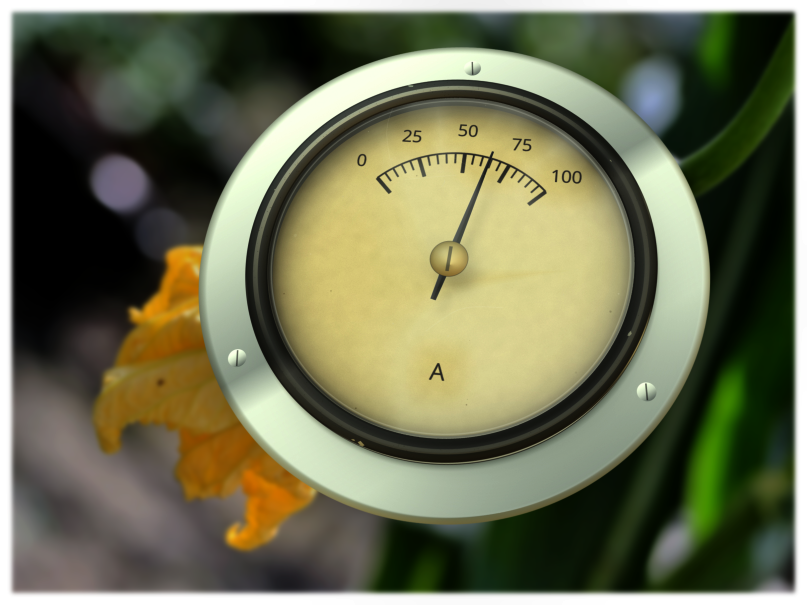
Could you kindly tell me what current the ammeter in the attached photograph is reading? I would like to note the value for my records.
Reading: 65 A
